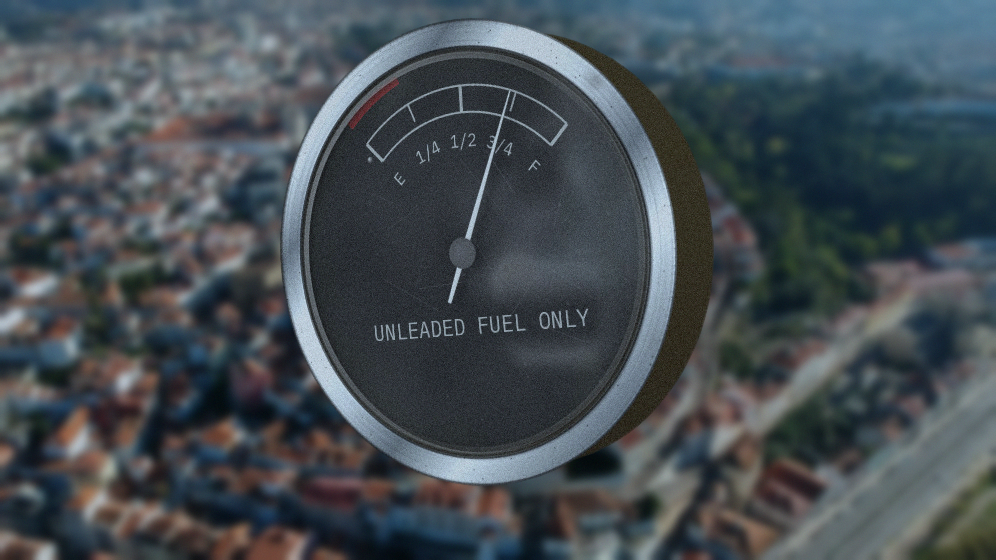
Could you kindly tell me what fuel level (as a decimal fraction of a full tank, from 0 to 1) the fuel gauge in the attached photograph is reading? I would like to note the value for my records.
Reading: 0.75
